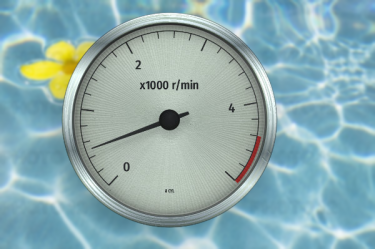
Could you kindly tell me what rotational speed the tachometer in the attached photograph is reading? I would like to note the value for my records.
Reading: 500 rpm
